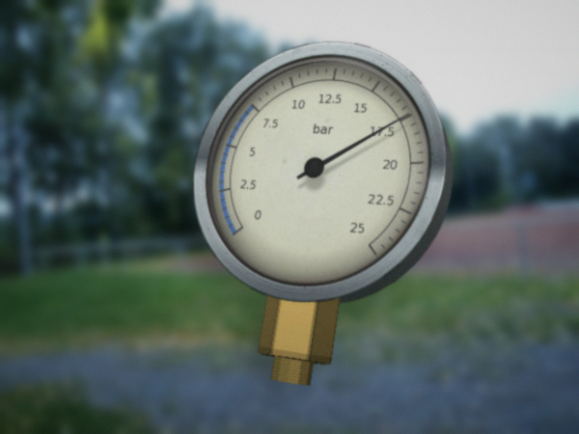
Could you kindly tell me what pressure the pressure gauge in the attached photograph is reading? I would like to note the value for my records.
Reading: 17.5 bar
